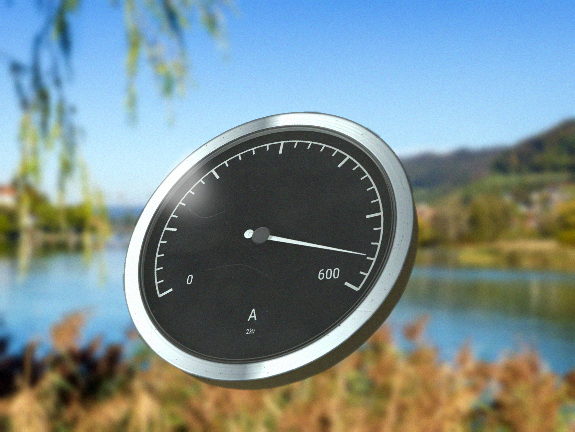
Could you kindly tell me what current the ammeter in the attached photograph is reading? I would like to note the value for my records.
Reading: 560 A
